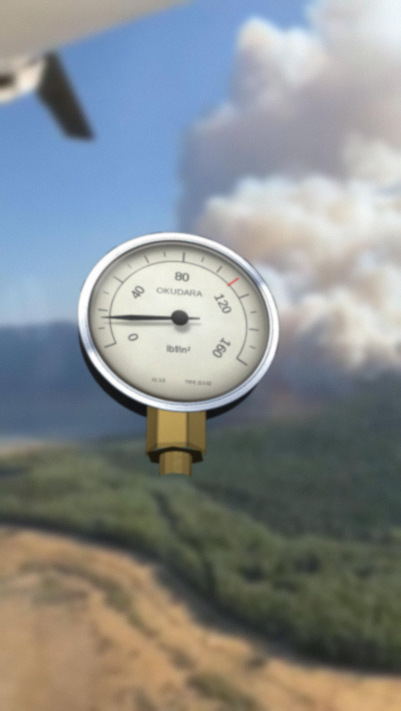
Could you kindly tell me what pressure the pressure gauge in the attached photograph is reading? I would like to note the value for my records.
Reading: 15 psi
